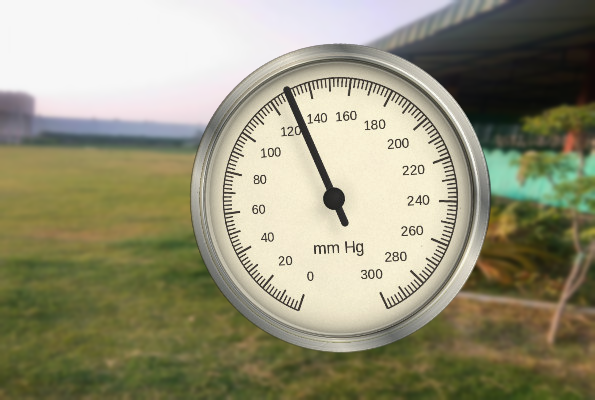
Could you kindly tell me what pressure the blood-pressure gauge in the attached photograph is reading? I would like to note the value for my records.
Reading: 130 mmHg
